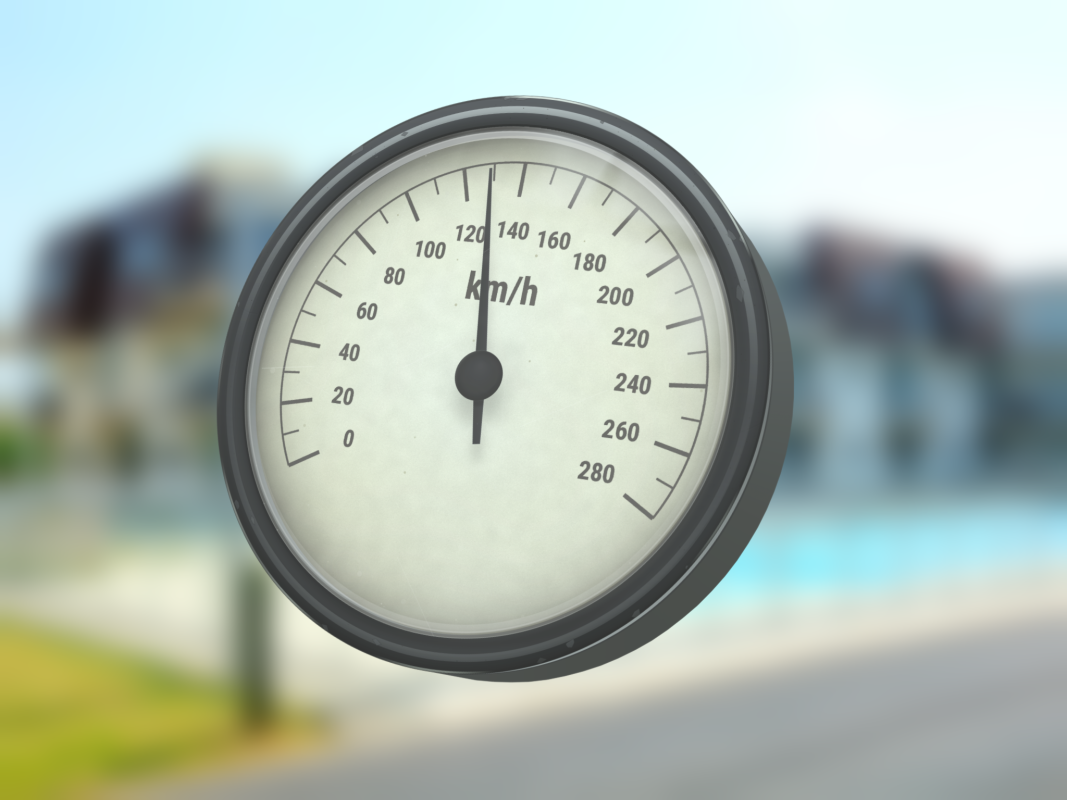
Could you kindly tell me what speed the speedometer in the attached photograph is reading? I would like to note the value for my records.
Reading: 130 km/h
